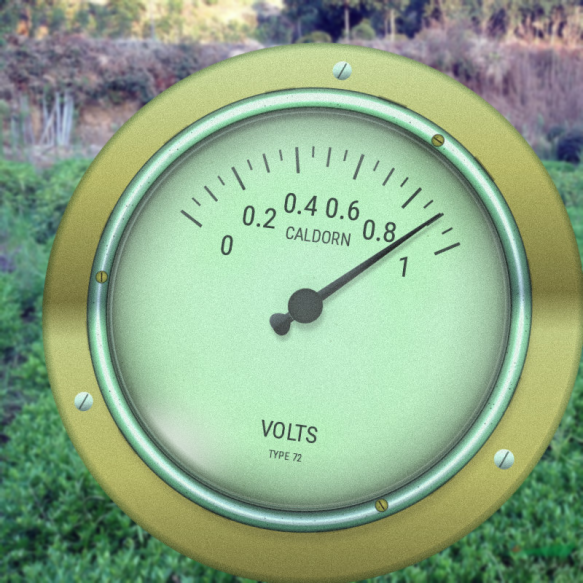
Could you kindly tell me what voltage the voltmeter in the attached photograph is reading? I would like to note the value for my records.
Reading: 0.9 V
